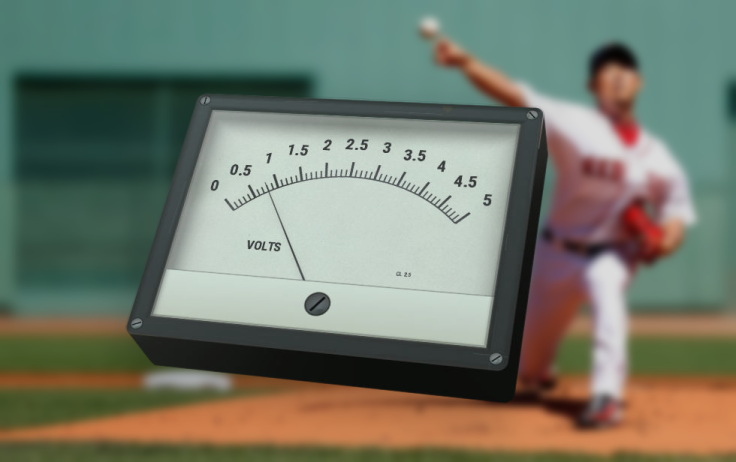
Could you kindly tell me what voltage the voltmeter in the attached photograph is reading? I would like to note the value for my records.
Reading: 0.8 V
